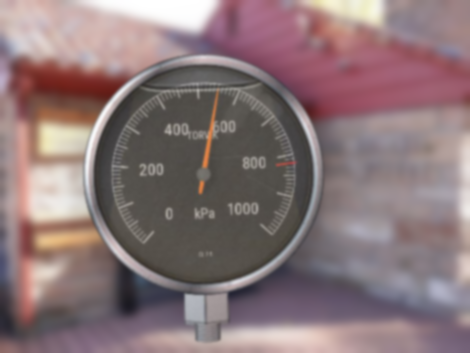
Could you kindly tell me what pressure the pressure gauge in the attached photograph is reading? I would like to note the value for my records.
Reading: 550 kPa
